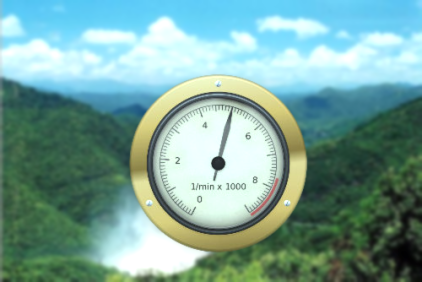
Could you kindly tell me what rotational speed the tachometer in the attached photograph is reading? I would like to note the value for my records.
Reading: 5000 rpm
